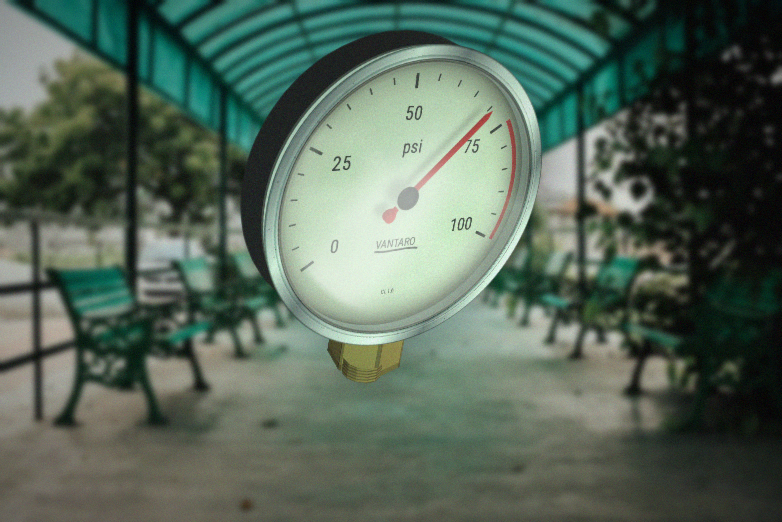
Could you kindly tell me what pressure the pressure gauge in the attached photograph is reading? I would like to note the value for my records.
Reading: 70 psi
